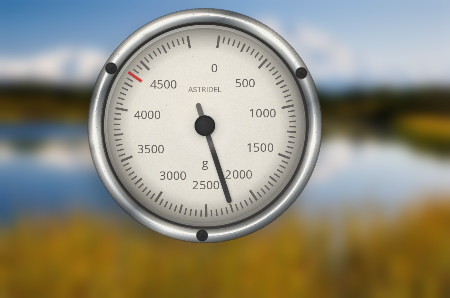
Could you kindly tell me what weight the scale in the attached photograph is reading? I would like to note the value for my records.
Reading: 2250 g
